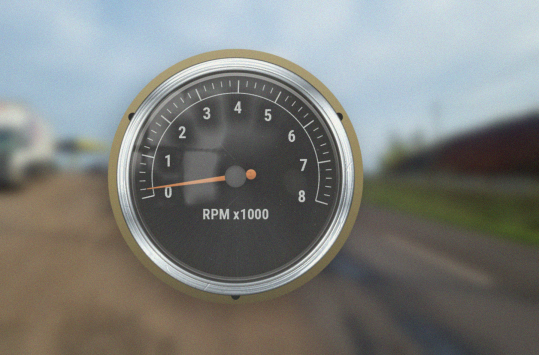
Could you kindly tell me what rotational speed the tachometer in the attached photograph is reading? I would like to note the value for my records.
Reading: 200 rpm
